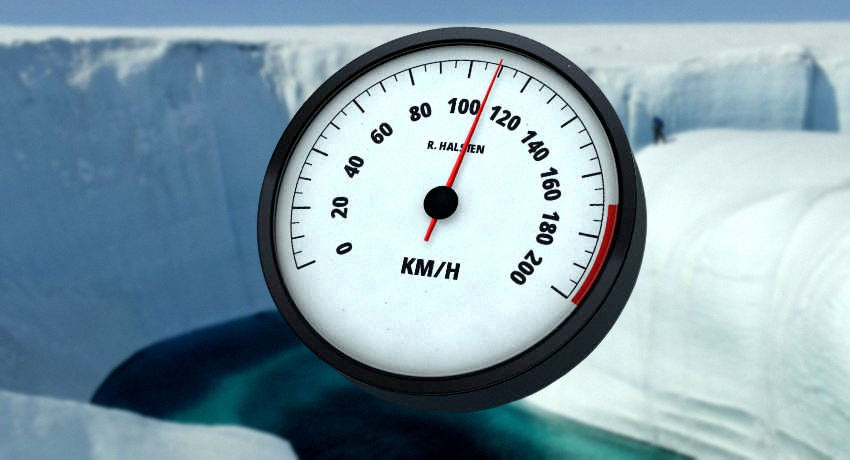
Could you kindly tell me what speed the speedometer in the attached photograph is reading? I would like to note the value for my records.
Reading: 110 km/h
